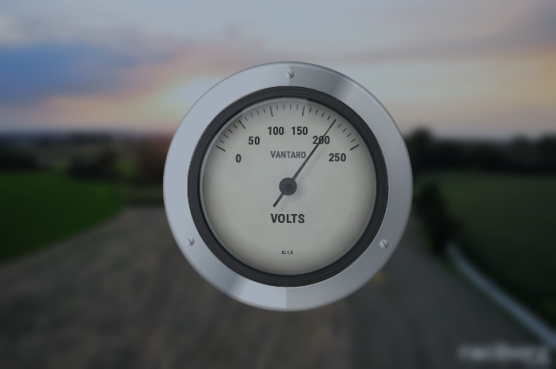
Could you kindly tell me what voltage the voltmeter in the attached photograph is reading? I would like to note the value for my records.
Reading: 200 V
